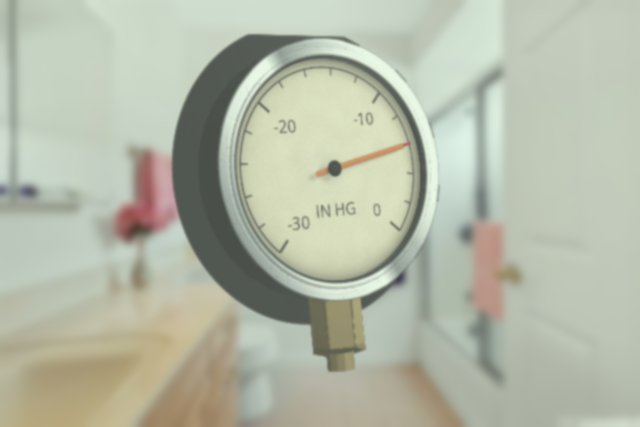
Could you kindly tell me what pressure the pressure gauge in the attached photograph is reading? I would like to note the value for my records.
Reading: -6 inHg
